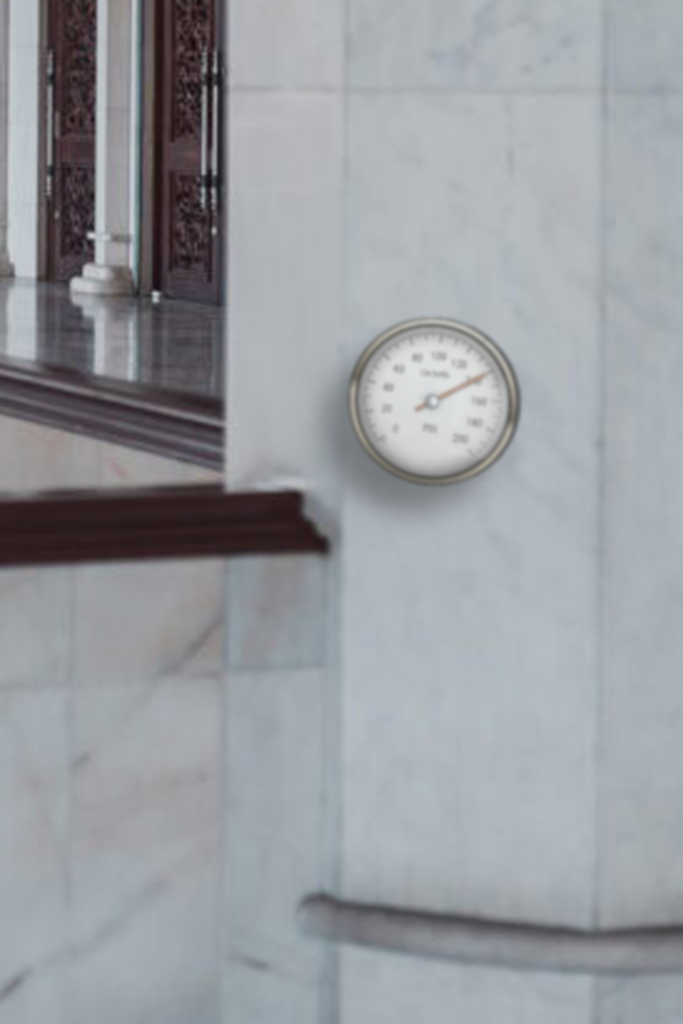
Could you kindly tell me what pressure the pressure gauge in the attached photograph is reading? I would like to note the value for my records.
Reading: 140 psi
